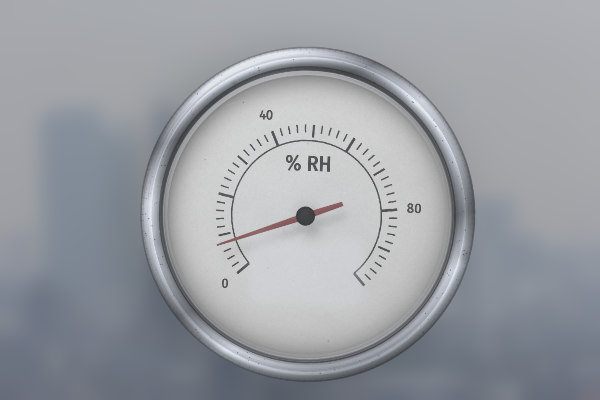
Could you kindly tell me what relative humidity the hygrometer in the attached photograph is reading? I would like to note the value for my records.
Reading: 8 %
